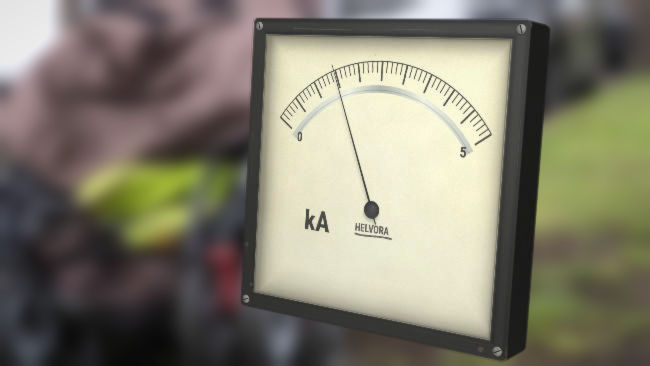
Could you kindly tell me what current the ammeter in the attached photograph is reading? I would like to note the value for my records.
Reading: 1.5 kA
